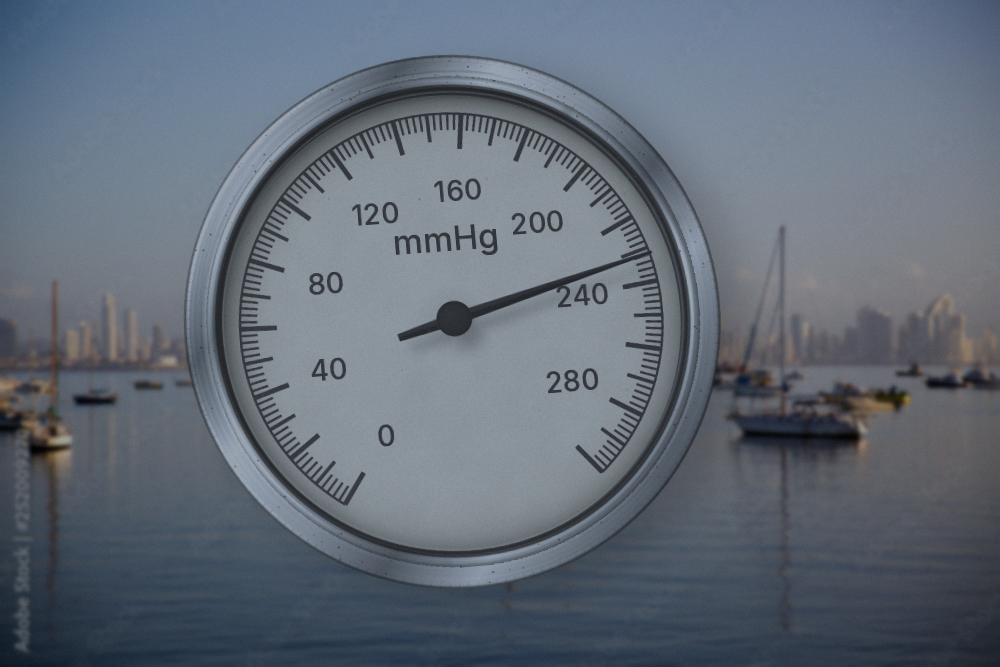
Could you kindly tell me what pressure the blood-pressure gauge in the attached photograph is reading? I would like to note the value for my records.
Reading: 232 mmHg
